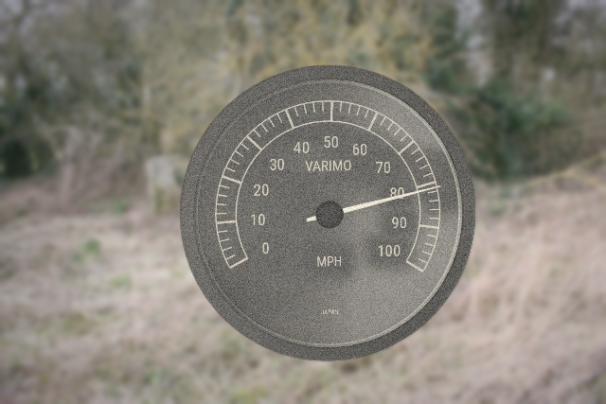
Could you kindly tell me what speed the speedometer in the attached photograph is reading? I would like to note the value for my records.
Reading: 81 mph
